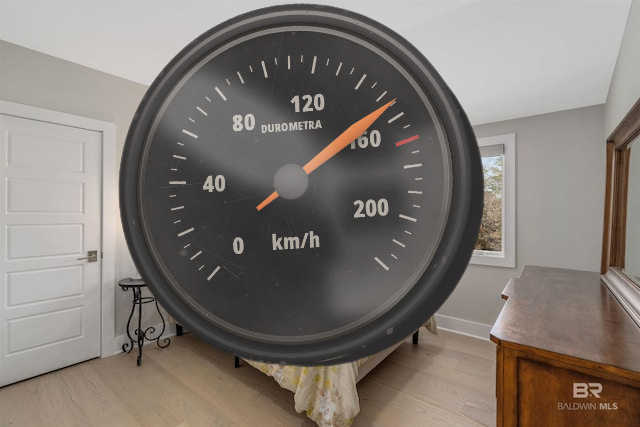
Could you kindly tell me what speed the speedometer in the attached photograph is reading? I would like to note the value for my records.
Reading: 155 km/h
